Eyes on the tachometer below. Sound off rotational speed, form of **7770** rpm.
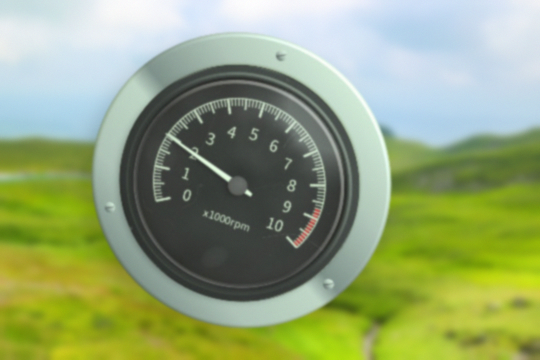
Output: **2000** rpm
